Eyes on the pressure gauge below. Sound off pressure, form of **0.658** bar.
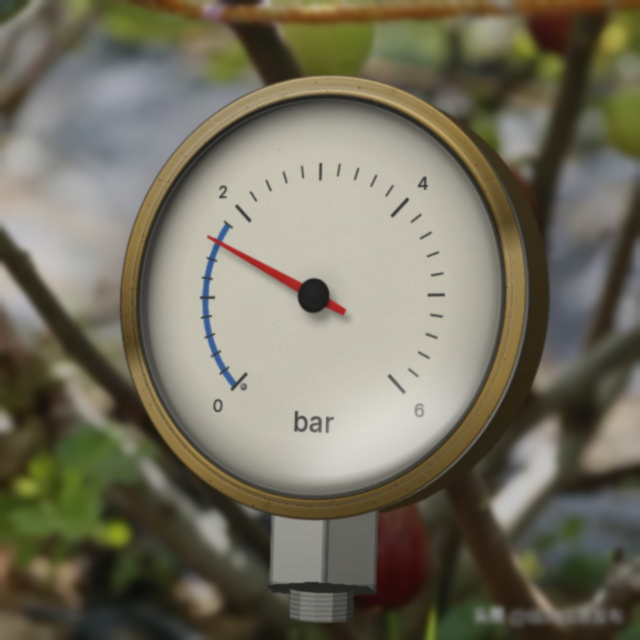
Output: **1.6** bar
